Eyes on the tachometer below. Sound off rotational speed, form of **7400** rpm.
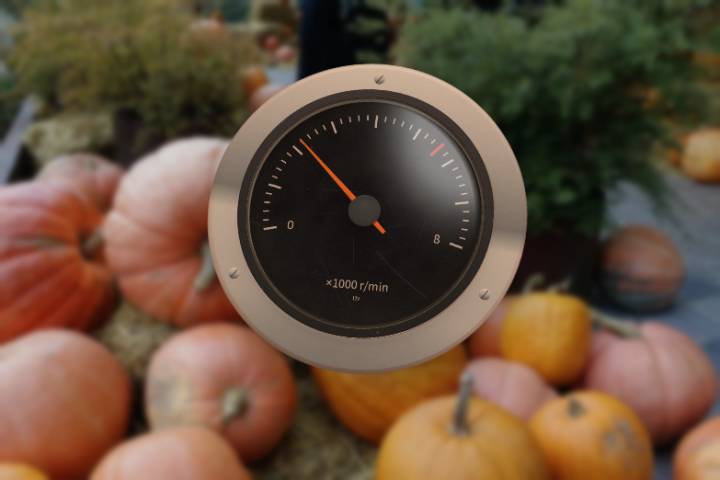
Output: **2200** rpm
